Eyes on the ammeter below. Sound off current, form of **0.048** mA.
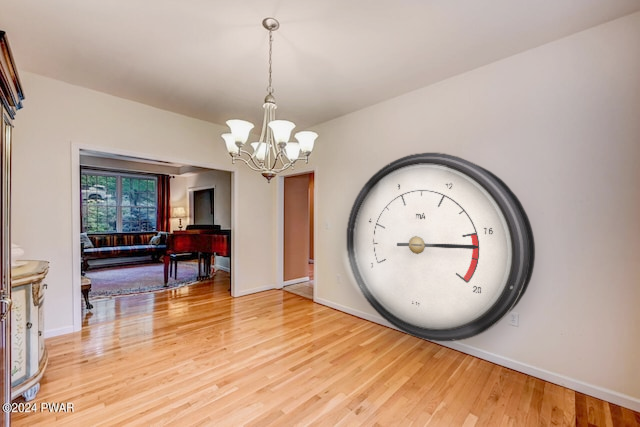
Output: **17** mA
